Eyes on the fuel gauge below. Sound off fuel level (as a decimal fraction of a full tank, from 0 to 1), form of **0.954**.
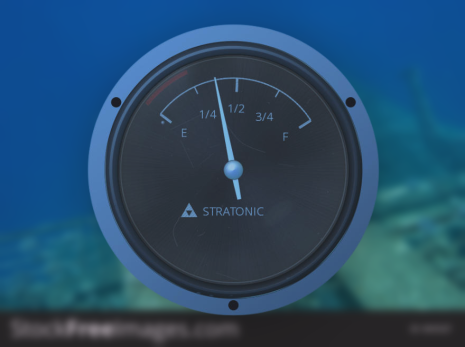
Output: **0.375**
